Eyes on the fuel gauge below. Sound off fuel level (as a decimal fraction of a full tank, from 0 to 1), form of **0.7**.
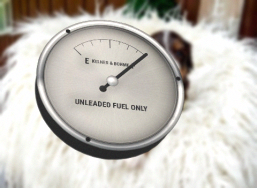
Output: **1**
